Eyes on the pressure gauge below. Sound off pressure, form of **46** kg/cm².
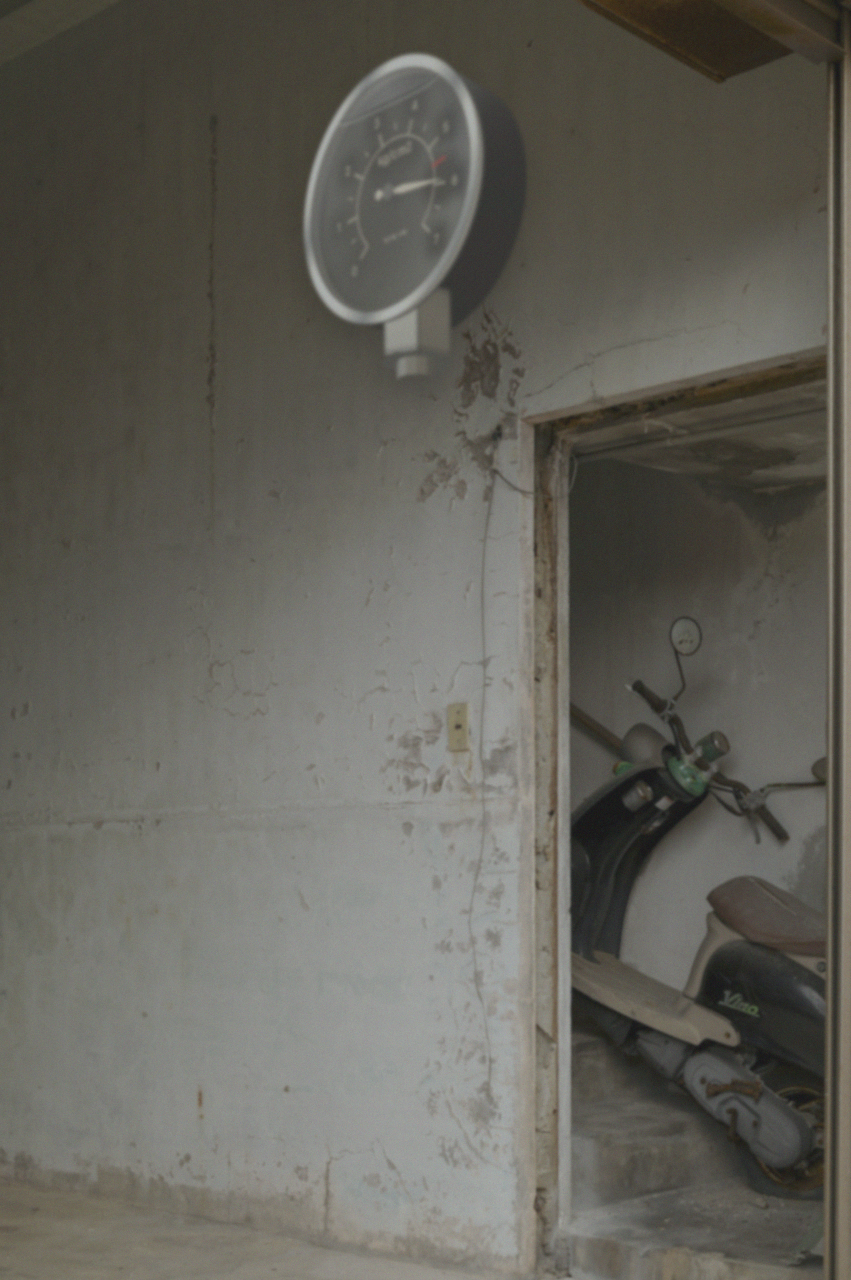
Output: **6** kg/cm²
